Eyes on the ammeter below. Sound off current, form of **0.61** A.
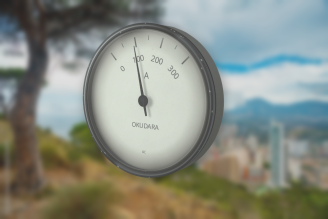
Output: **100** A
